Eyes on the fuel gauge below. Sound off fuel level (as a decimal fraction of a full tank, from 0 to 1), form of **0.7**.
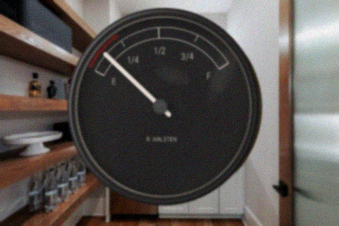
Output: **0.125**
